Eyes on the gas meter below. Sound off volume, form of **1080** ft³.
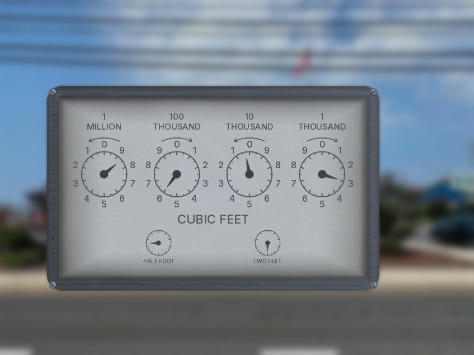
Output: **860300** ft³
